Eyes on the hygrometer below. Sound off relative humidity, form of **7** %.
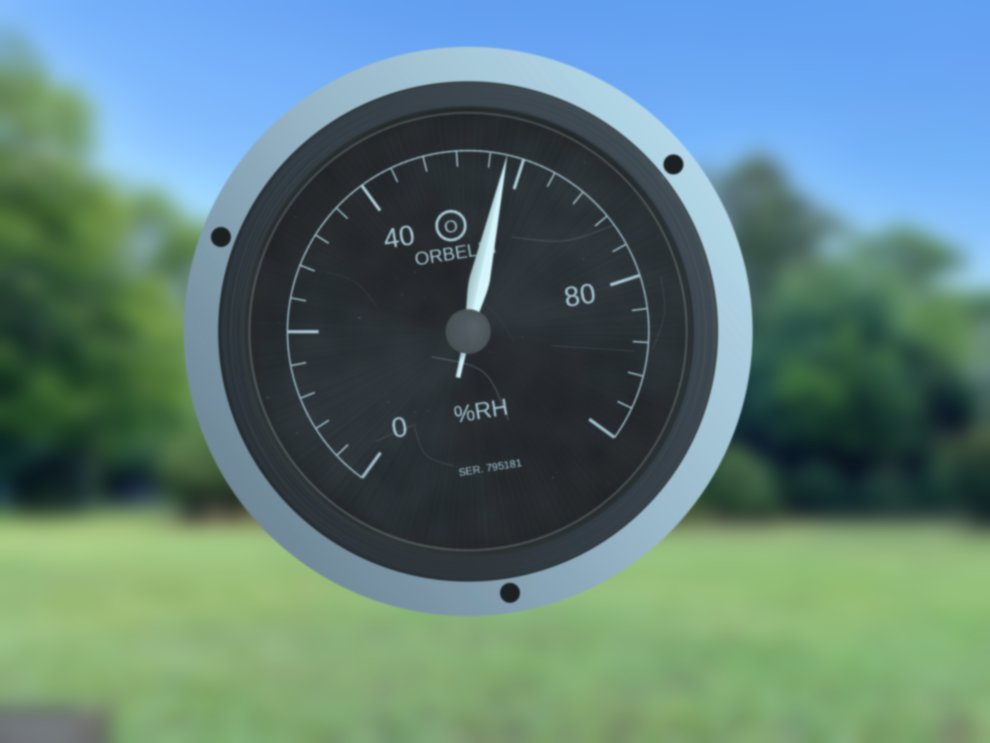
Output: **58** %
